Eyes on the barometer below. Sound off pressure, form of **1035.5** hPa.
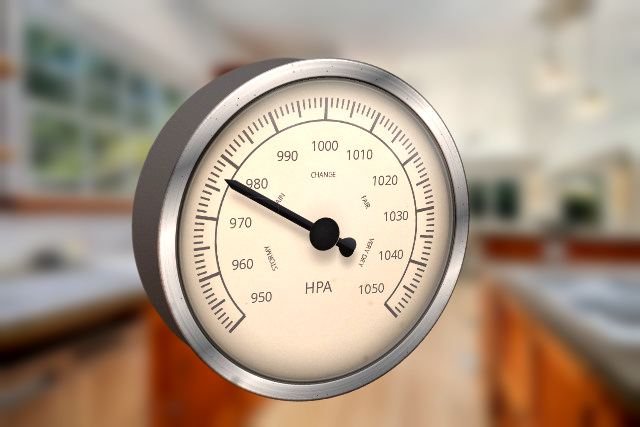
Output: **977** hPa
